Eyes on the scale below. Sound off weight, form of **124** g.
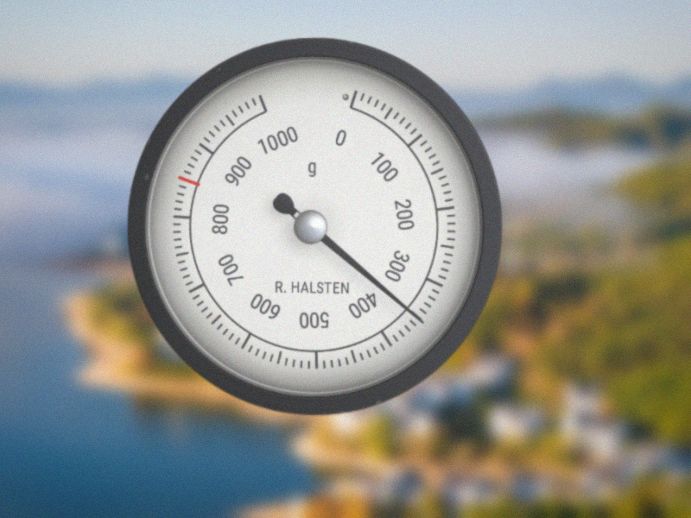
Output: **350** g
